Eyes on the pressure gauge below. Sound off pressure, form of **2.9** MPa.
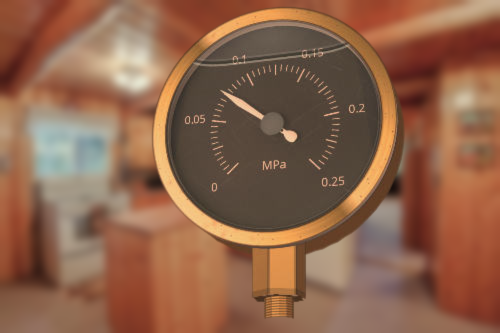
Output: **0.075** MPa
